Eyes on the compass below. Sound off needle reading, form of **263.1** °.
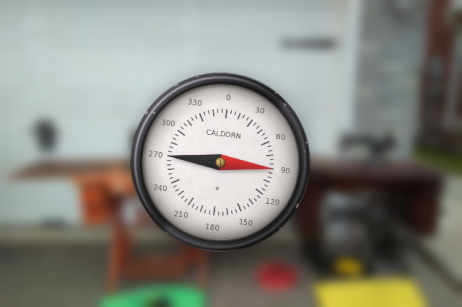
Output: **90** °
